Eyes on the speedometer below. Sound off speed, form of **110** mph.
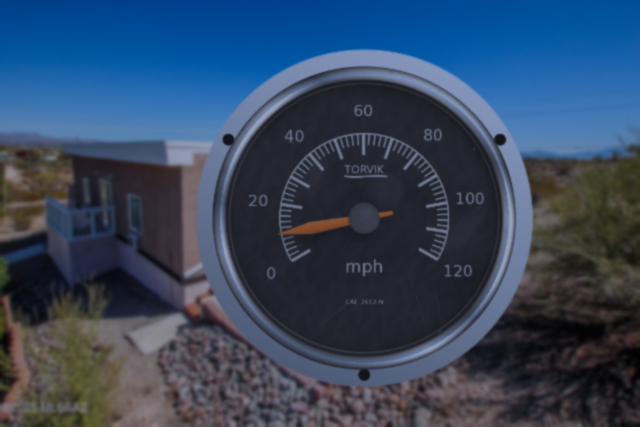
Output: **10** mph
